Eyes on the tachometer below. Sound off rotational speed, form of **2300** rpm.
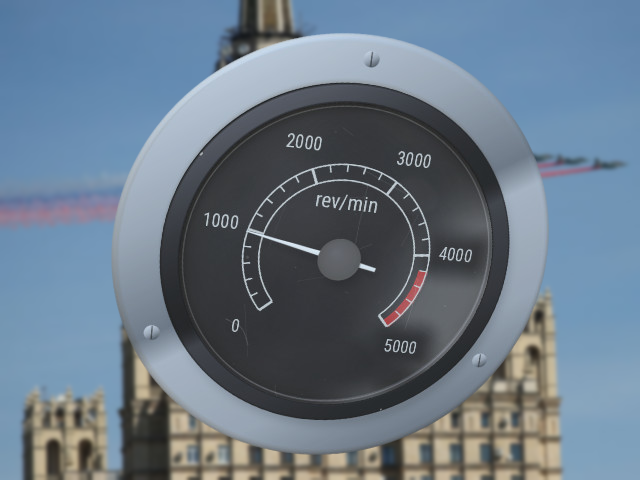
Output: **1000** rpm
